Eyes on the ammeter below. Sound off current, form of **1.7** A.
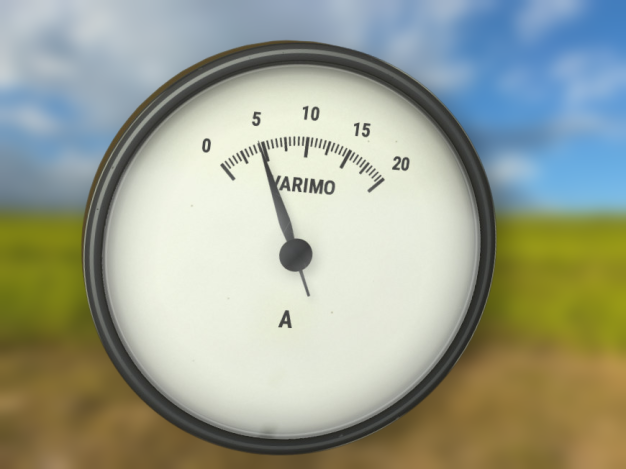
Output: **4.5** A
